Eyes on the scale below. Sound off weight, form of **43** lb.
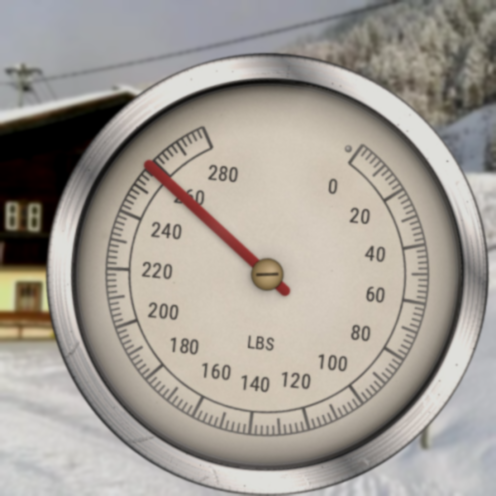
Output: **258** lb
